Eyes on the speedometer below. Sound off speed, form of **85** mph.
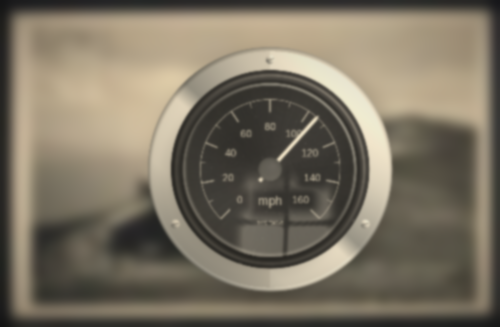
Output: **105** mph
